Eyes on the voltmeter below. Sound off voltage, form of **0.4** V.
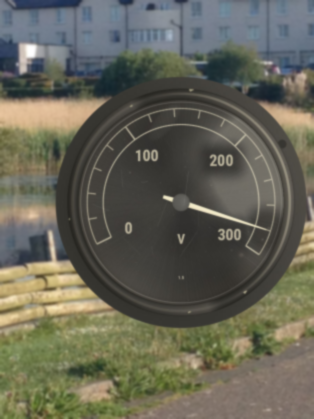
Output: **280** V
